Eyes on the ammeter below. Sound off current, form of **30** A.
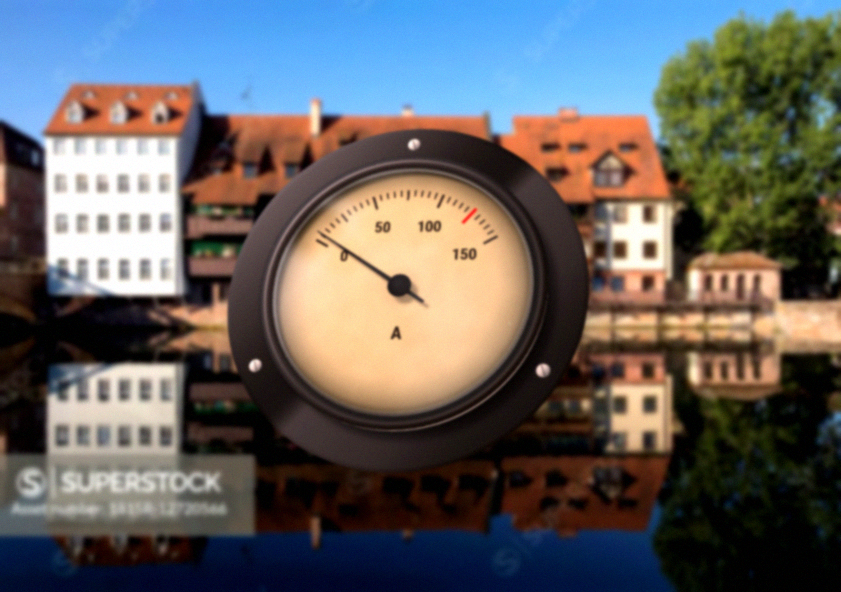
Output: **5** A
